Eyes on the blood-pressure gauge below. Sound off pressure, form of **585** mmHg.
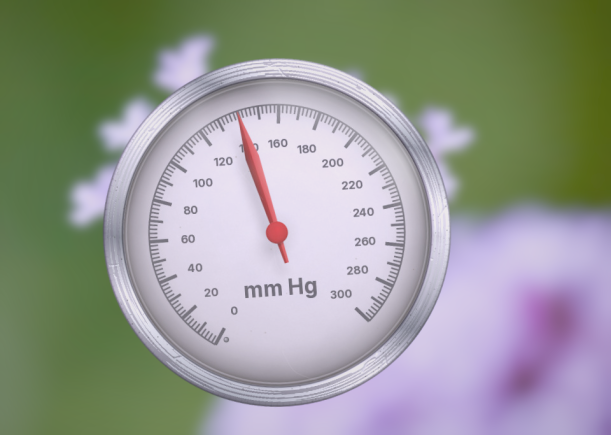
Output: **140** mmHg
